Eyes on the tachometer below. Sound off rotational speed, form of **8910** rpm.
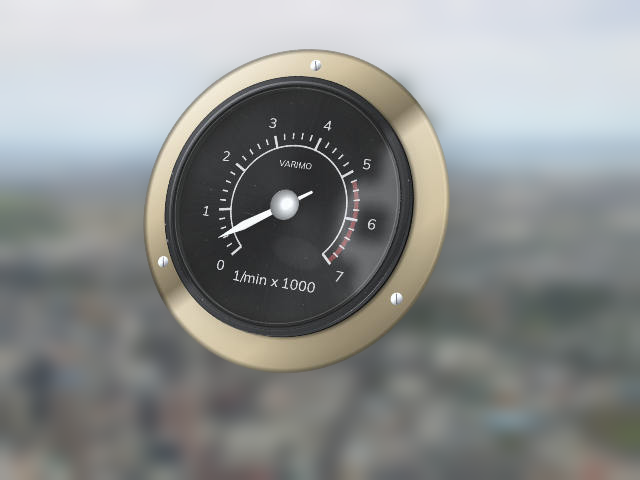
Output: **400** rpm
